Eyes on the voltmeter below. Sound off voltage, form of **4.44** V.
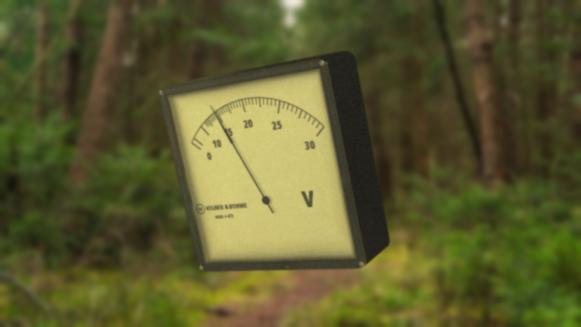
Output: **15** V
